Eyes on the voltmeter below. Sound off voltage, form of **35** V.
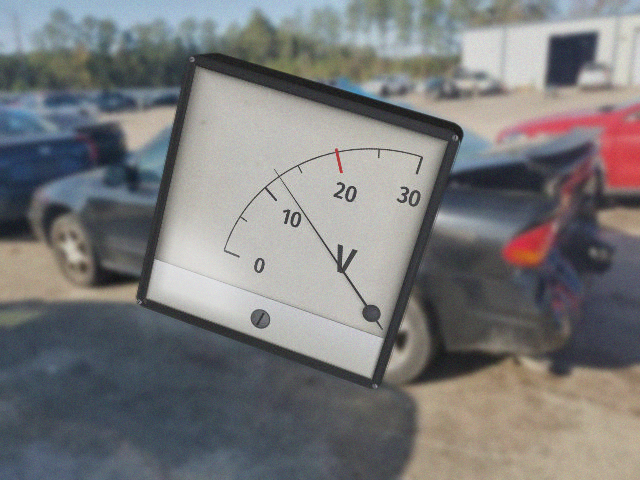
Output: **12.5** V
